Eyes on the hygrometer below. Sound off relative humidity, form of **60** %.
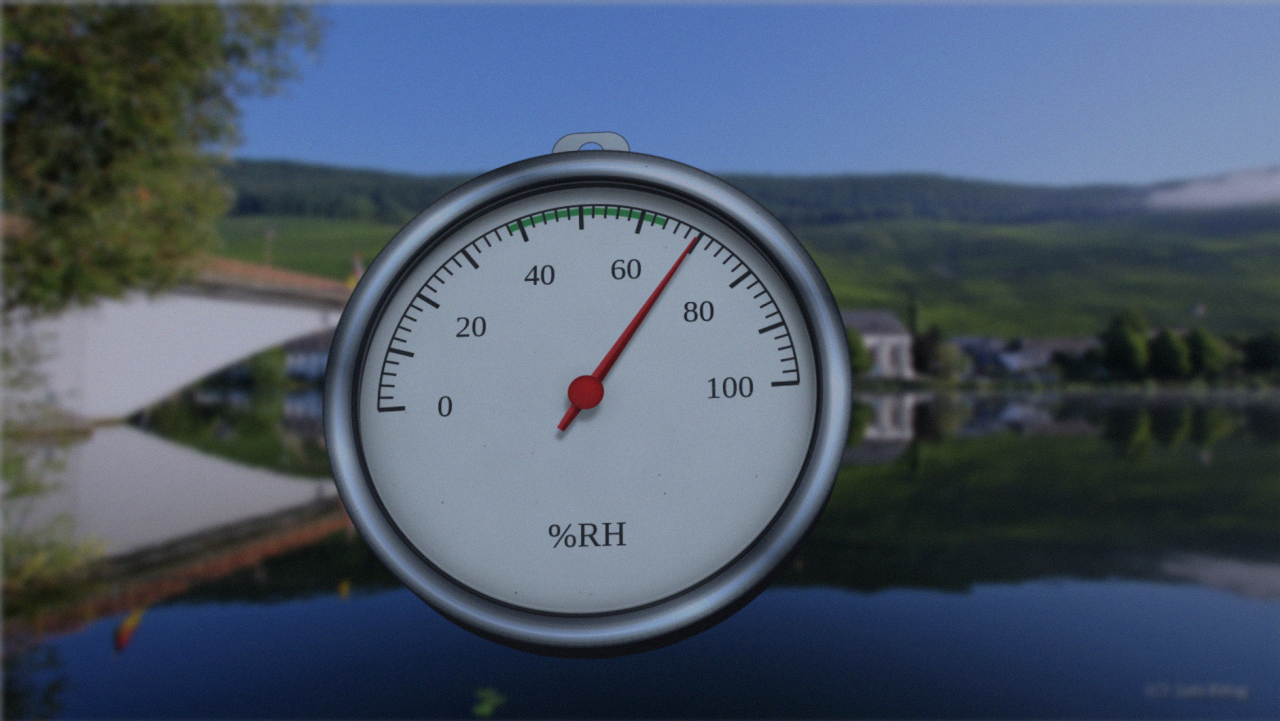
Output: **70** %
